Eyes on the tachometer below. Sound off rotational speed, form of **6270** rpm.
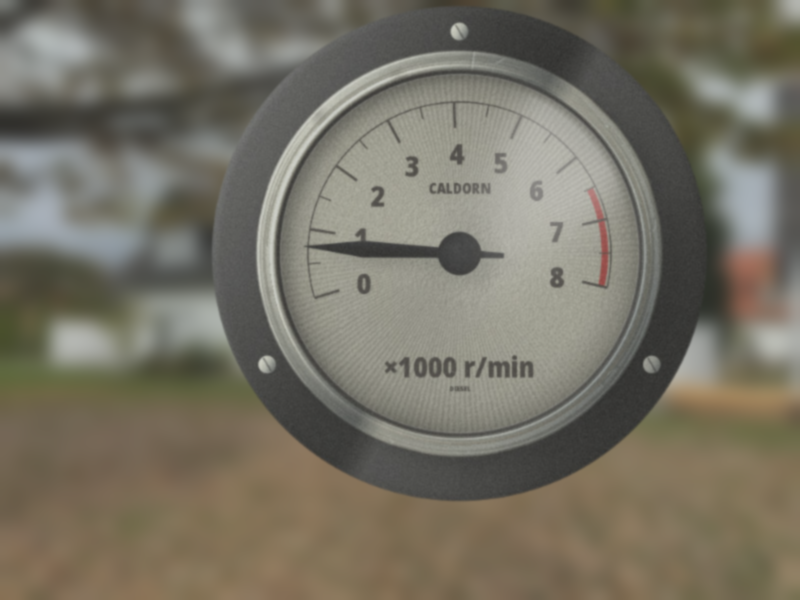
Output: **750** rpm
